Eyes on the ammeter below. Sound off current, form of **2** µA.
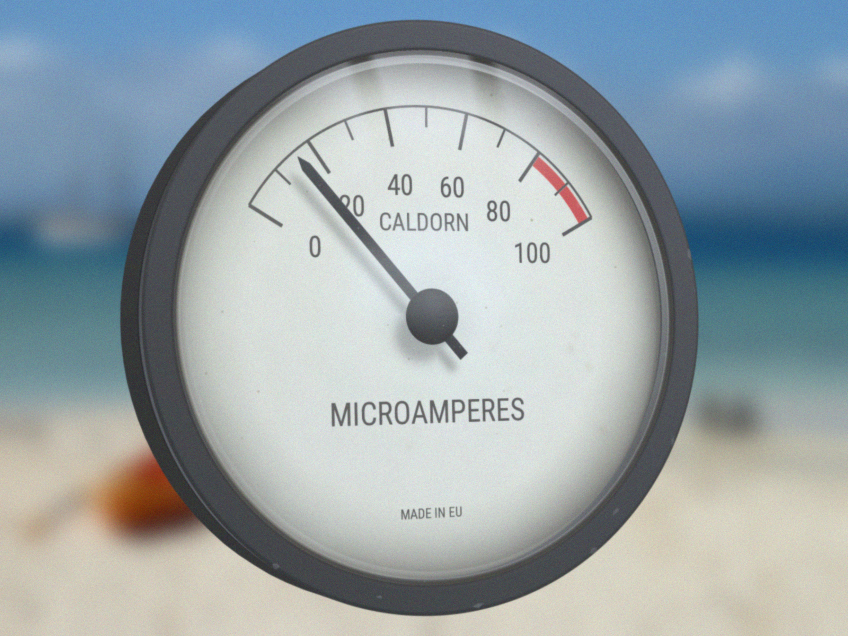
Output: **15** µA
